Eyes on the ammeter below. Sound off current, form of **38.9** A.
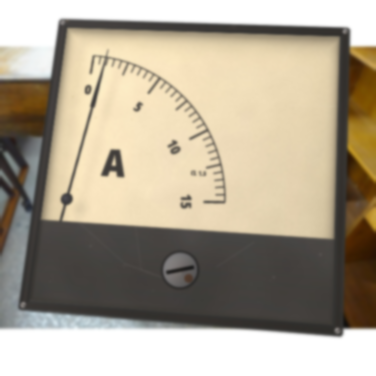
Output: **1** A
